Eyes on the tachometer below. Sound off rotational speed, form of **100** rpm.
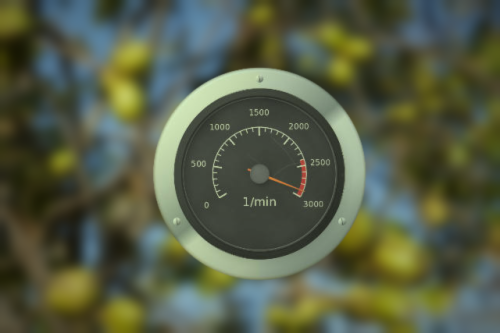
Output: **2900** rpm
